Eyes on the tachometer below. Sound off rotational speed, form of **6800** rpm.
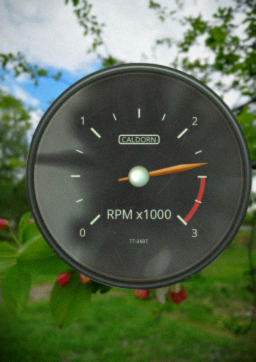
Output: **2375** rpm
